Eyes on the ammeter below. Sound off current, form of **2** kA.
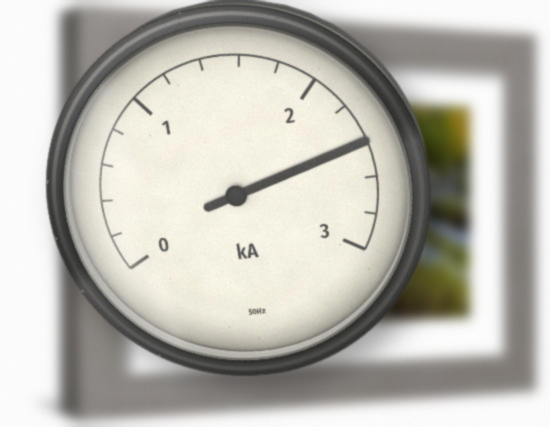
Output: **2.4** kA
